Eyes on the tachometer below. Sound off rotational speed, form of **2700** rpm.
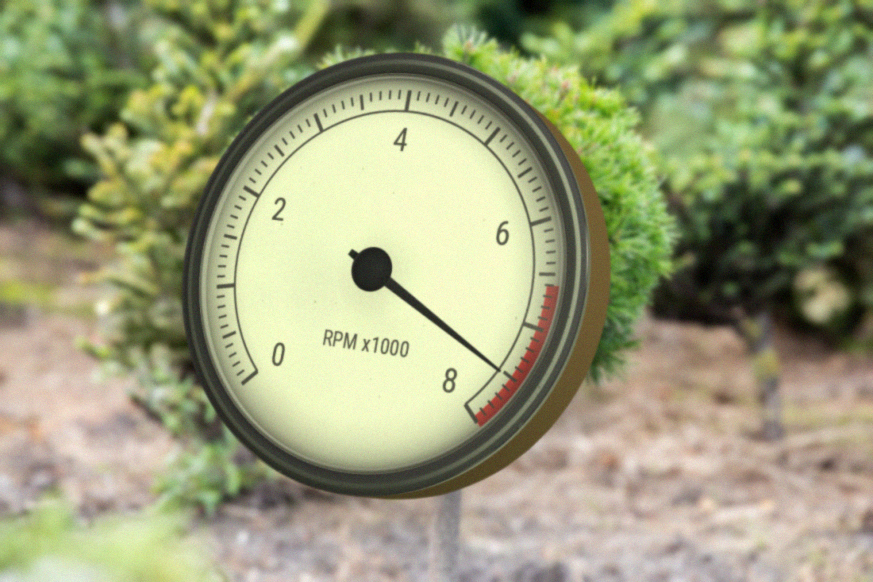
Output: **7500** rpm
